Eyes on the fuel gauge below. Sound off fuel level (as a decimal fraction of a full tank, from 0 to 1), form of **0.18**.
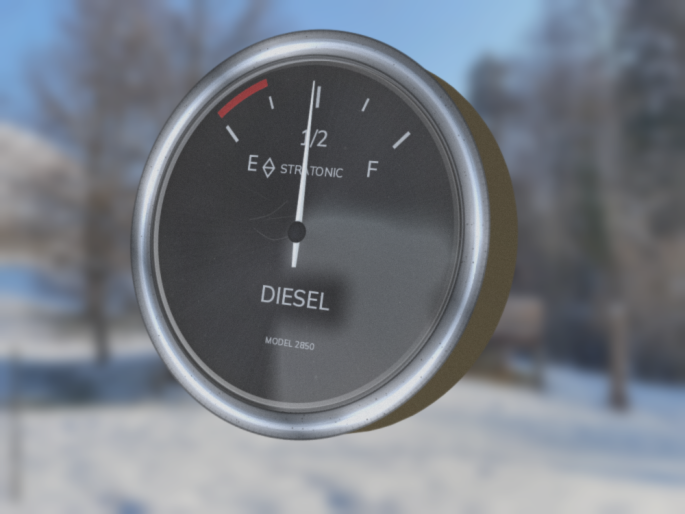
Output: **0.5**
